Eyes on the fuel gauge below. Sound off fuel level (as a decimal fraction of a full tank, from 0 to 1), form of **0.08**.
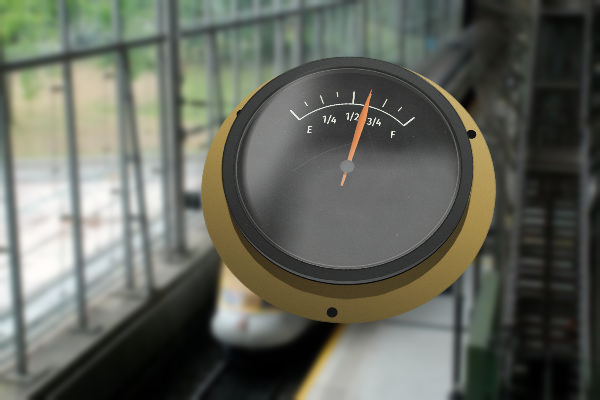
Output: **0.625**
